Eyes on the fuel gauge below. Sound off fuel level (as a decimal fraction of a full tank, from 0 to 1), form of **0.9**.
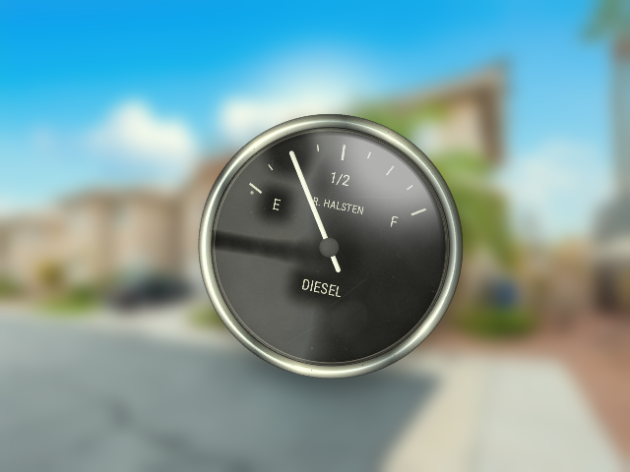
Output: **0.25**
